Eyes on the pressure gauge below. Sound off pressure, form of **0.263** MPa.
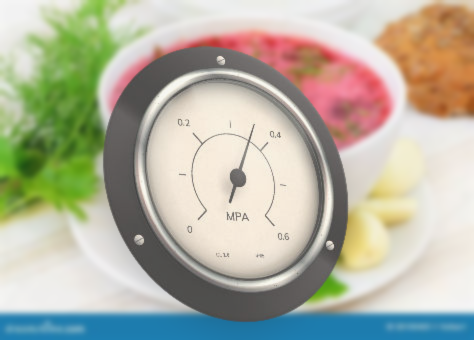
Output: **0.35** MPa
